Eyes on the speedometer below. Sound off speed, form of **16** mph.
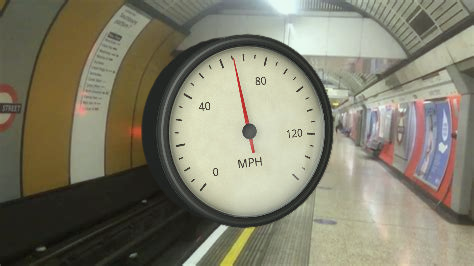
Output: **65** mph
